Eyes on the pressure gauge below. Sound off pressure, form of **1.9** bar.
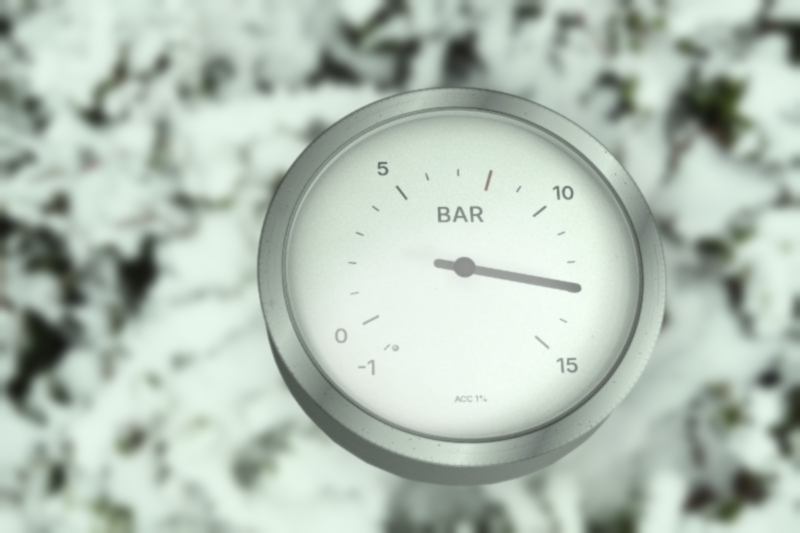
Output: **13** bar
